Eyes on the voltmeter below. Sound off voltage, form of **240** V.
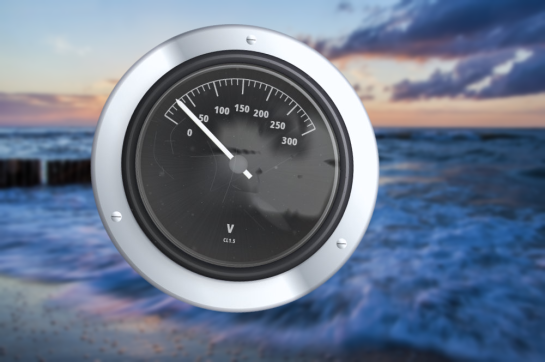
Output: **30** V
